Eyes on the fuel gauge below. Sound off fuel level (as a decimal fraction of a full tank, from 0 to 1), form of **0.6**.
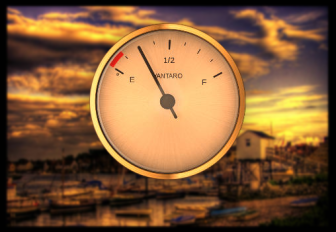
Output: **0.25**
